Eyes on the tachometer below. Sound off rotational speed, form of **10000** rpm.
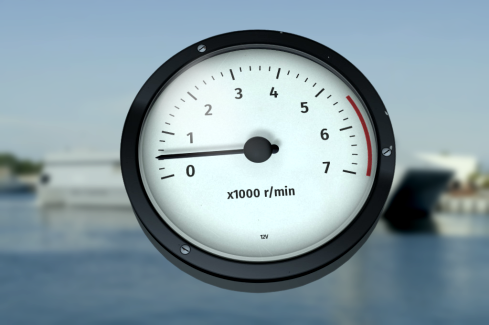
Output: **400** rpm
